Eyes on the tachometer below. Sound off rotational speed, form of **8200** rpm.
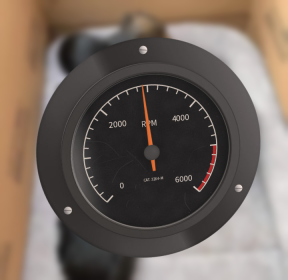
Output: **2900** rpm
